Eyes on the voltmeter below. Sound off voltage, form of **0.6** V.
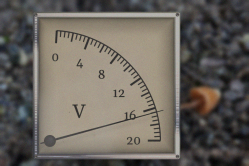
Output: **16.5** V
